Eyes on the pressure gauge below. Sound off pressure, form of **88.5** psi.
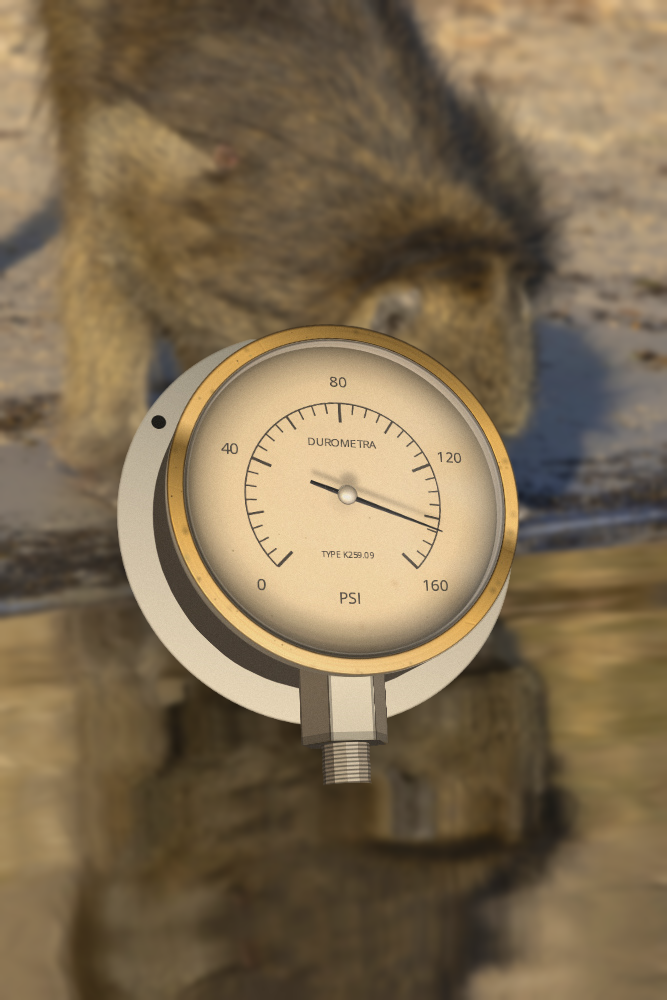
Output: **145** psi
